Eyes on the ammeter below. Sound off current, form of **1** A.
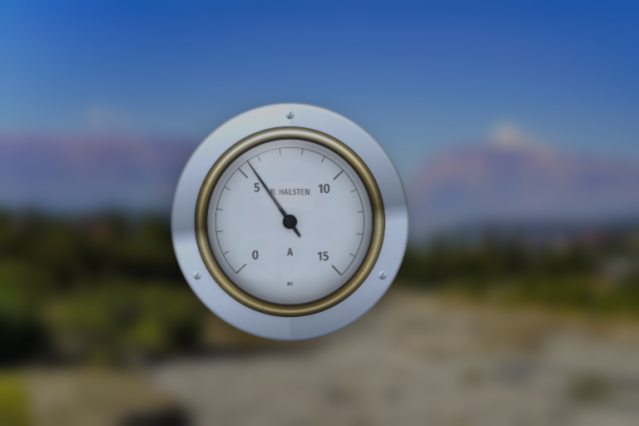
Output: **5.5** A
